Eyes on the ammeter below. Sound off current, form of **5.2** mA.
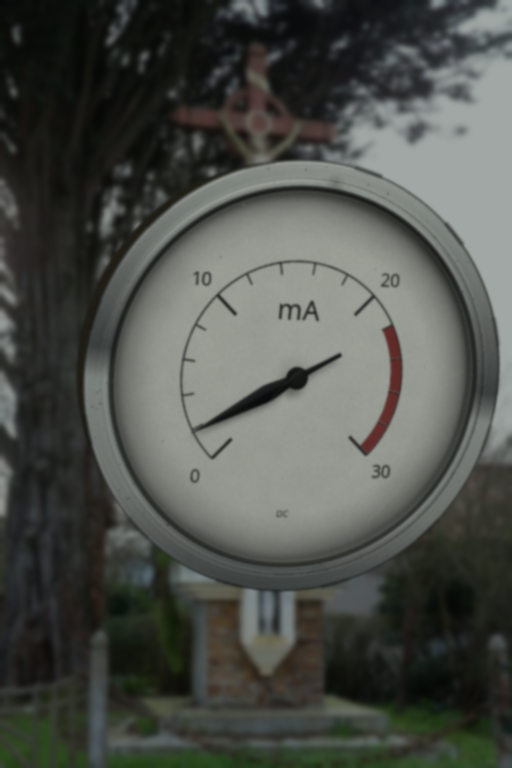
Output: **2** mA
